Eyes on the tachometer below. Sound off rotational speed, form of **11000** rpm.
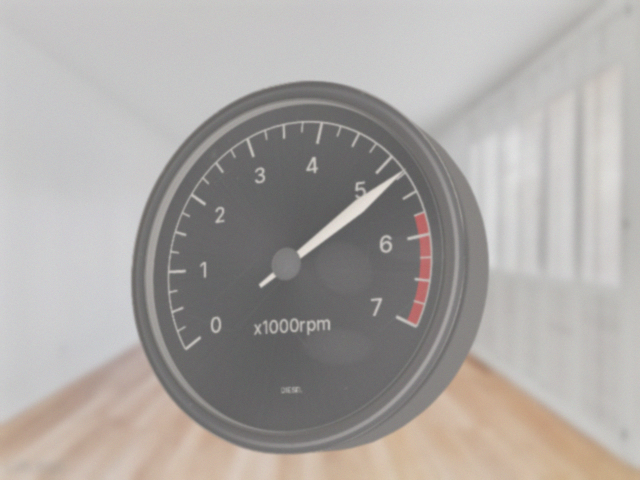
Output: **5250** rpm
